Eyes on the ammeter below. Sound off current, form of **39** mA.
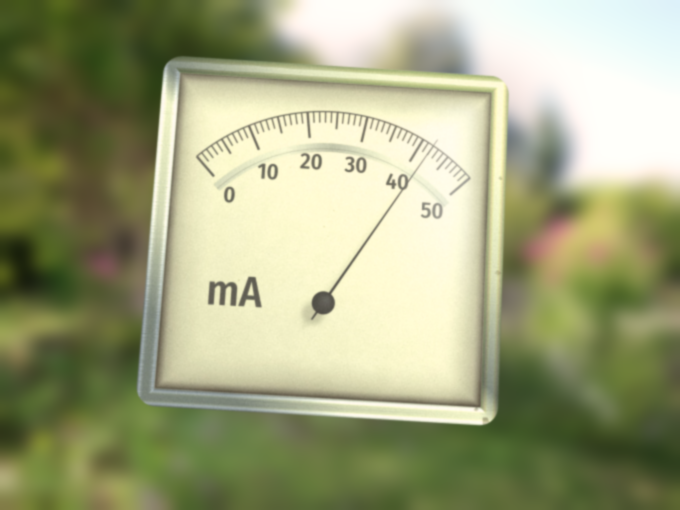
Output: **42** mA
